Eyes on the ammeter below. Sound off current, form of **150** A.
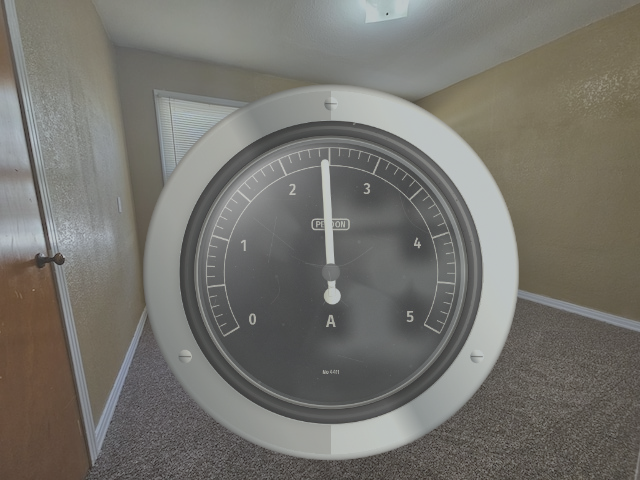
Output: **2.45** A
